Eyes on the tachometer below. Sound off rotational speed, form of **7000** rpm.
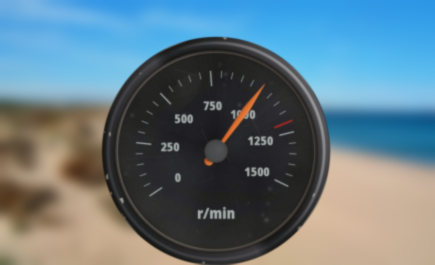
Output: **1000** rpm
